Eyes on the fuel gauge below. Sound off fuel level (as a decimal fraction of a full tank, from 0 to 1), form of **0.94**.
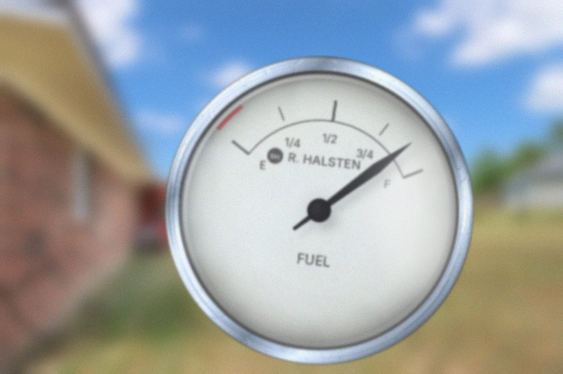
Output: **0.875**
